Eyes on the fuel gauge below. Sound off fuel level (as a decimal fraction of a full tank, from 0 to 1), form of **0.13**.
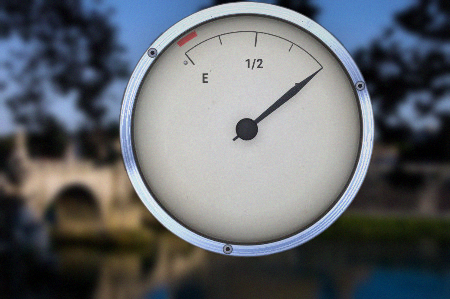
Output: **1**
